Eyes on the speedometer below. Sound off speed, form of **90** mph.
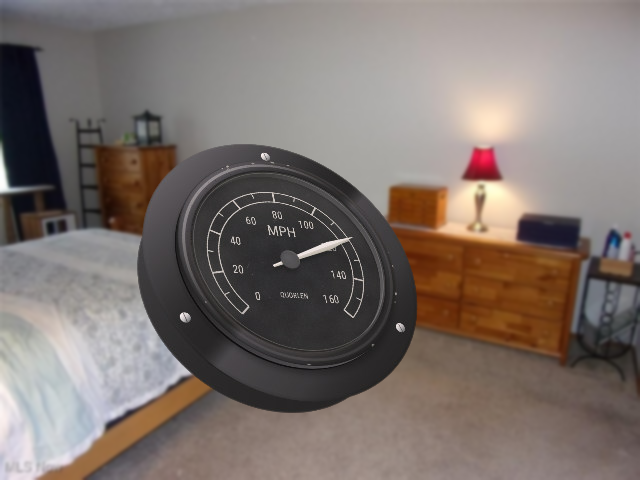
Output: **120** mph
